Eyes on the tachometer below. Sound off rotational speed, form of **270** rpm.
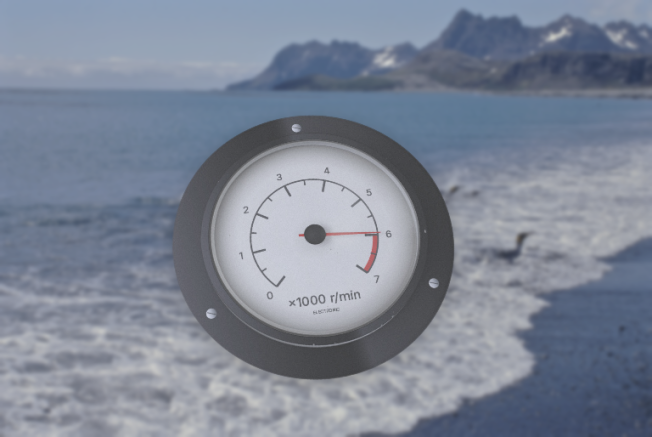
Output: **6000** rpm
